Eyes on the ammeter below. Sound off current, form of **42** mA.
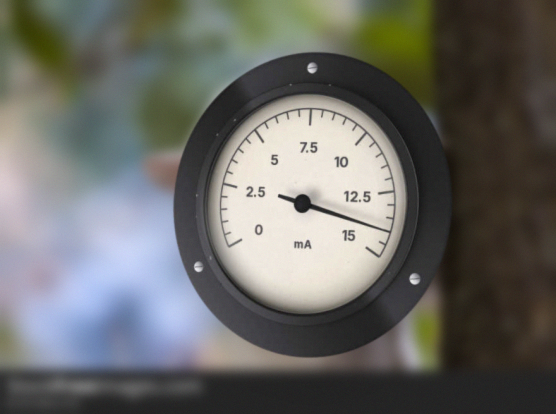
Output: **14** mA
